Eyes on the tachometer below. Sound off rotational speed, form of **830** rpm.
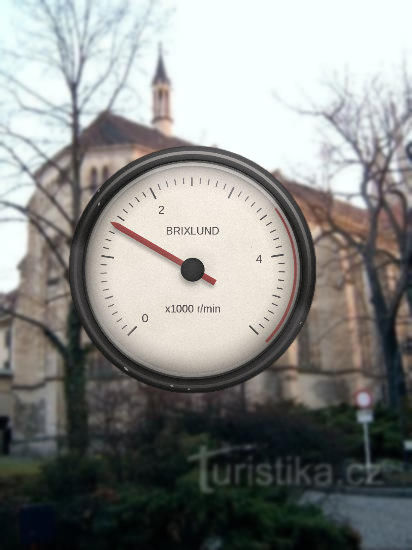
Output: **1400** rpm
